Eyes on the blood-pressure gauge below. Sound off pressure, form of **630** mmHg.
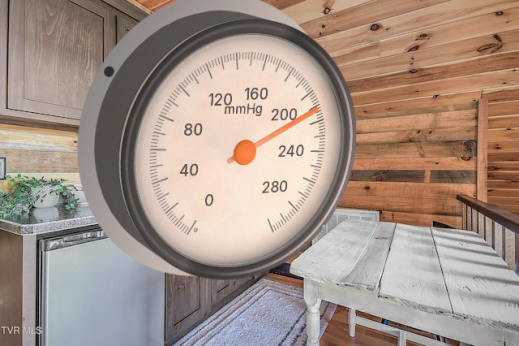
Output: **210** mmHg
